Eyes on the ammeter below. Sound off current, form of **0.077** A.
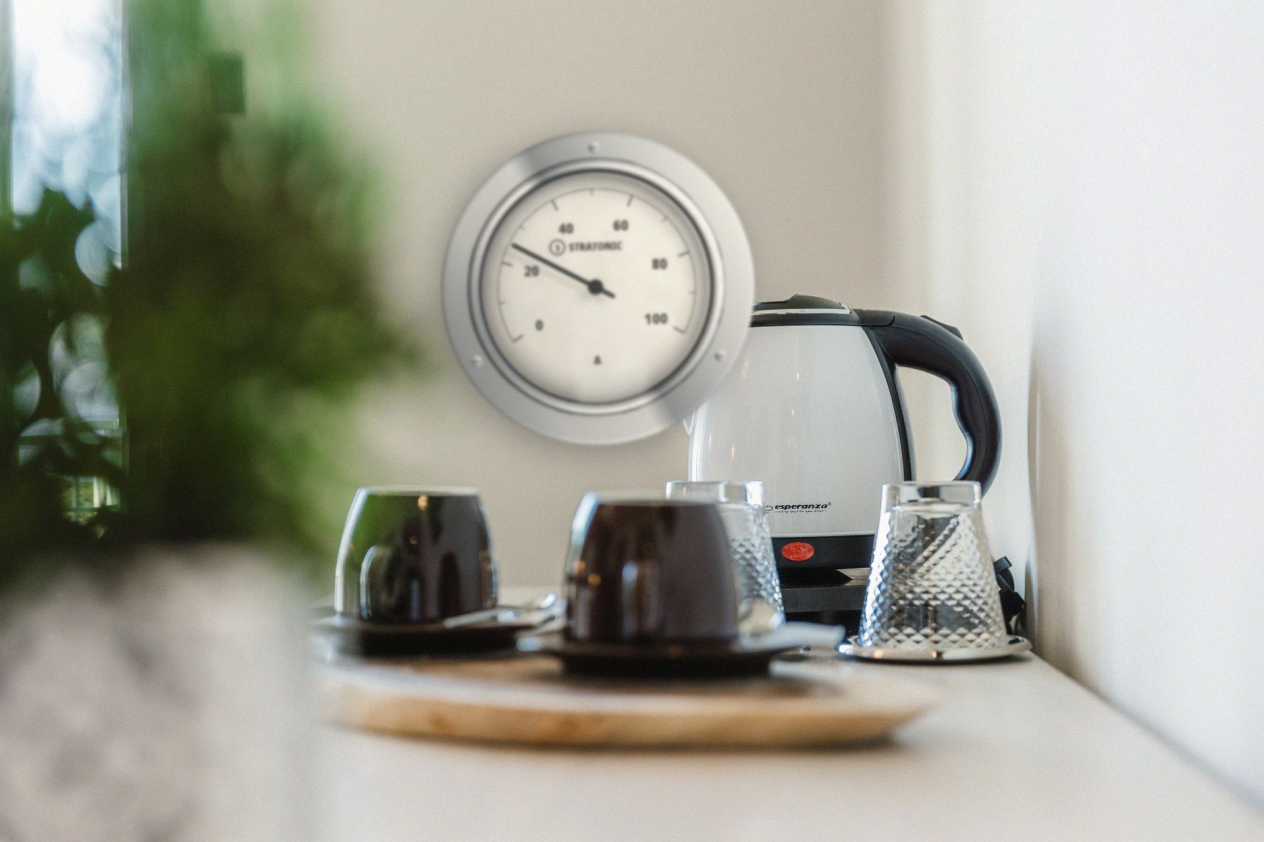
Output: **25** A
